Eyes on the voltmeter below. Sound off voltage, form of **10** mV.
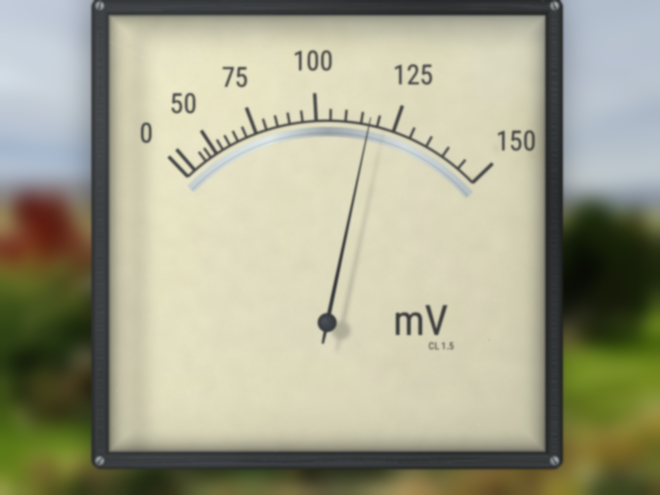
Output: **117.5** mV
